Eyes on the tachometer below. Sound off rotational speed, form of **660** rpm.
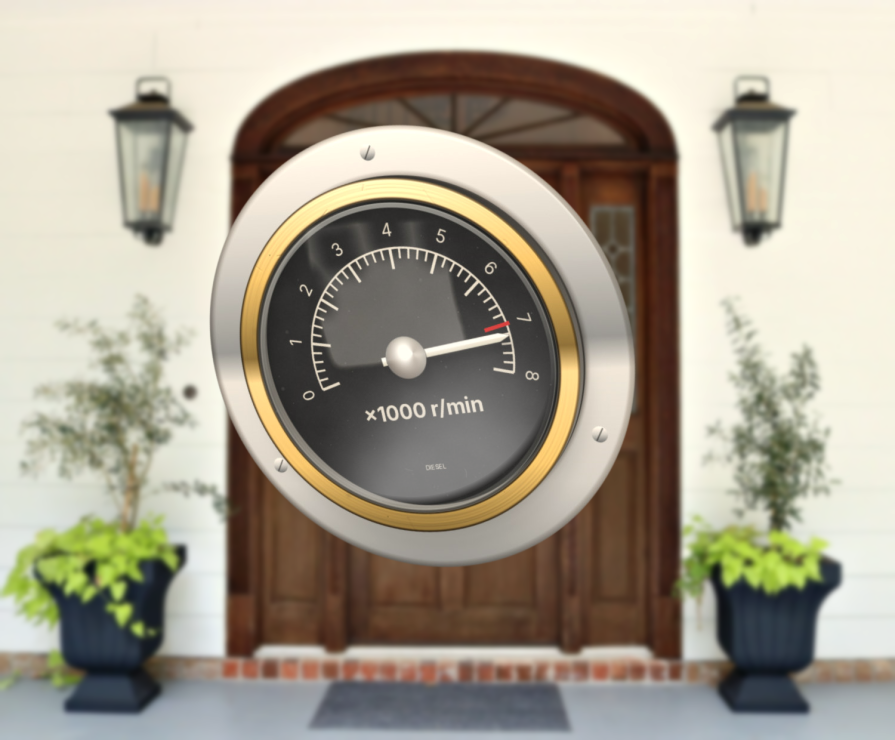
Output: **7200** rpm
